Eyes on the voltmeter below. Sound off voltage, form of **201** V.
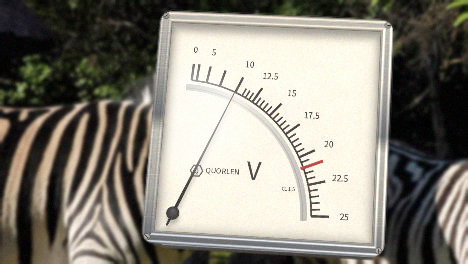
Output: **10** V
